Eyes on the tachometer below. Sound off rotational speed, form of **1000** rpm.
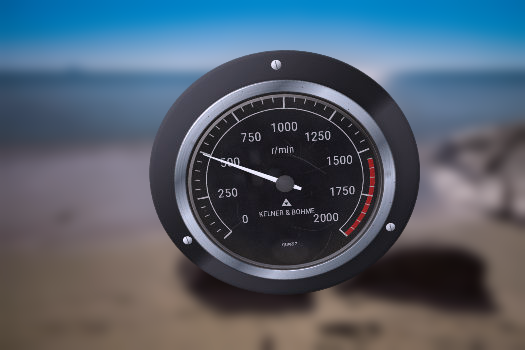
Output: **500** rpm
